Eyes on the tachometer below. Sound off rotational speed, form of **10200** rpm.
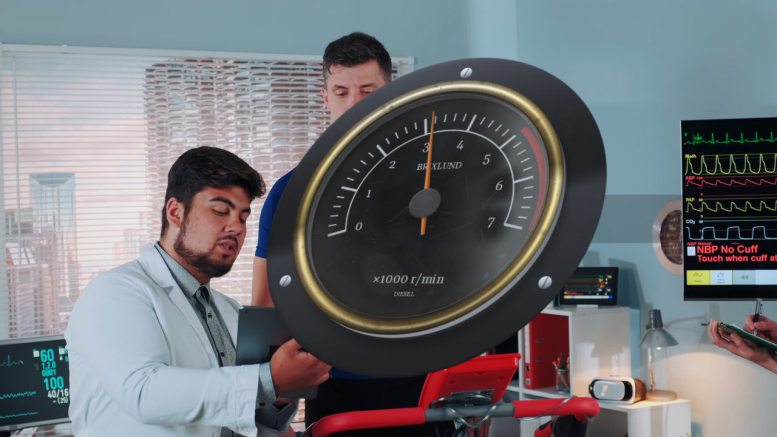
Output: **3200** rpm
